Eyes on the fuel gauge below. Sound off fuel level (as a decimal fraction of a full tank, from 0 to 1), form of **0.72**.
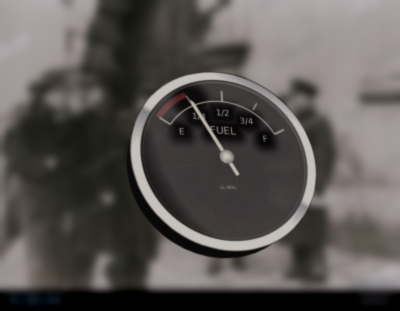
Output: **0.25**
